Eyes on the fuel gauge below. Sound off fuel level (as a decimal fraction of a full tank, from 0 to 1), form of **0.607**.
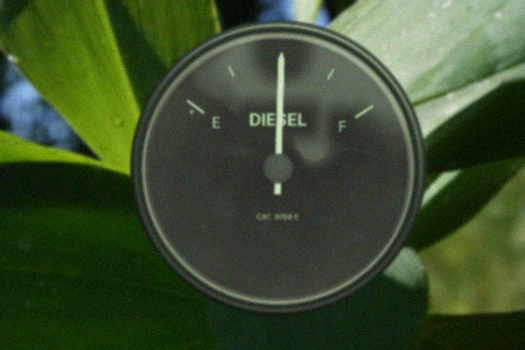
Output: **0.5**
